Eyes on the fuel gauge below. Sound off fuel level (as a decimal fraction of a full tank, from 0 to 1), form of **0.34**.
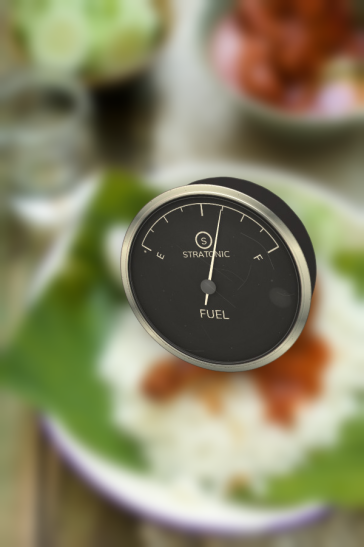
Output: **0.625**
